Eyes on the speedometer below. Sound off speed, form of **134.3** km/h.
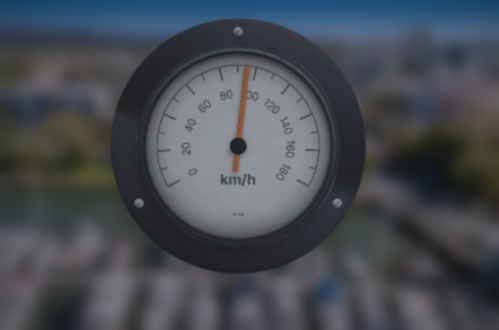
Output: **95** km/h
